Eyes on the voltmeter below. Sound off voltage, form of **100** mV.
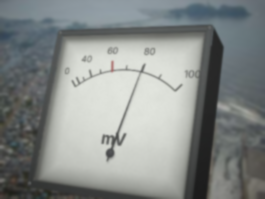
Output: **80** mV
